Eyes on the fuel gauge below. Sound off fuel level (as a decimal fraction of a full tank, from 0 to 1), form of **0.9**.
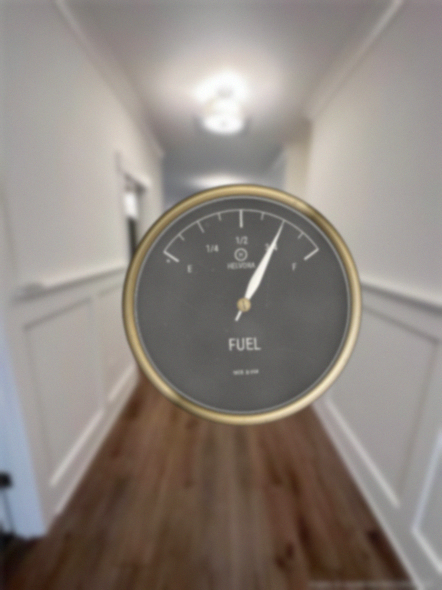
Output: **0.75**
